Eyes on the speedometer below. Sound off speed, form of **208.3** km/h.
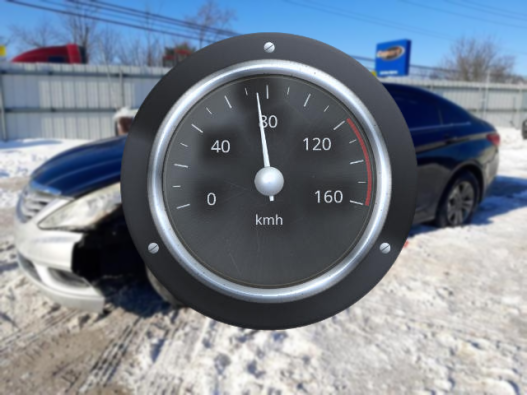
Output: **75** km/h
